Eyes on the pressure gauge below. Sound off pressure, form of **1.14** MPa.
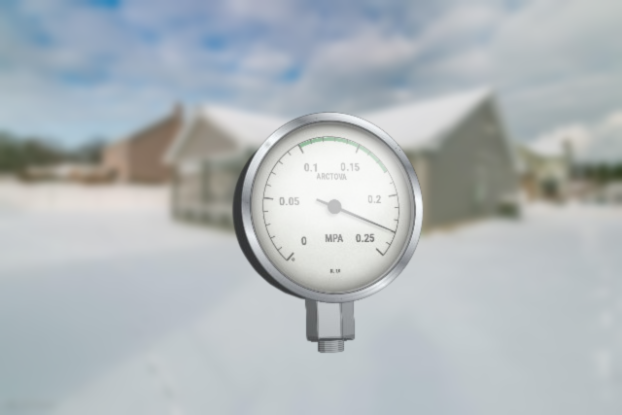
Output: **0.23** MPa
